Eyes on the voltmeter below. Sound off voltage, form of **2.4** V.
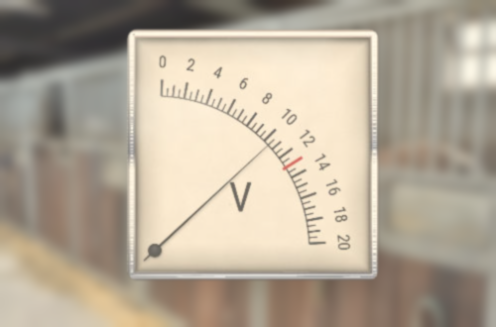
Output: **10.5** V
